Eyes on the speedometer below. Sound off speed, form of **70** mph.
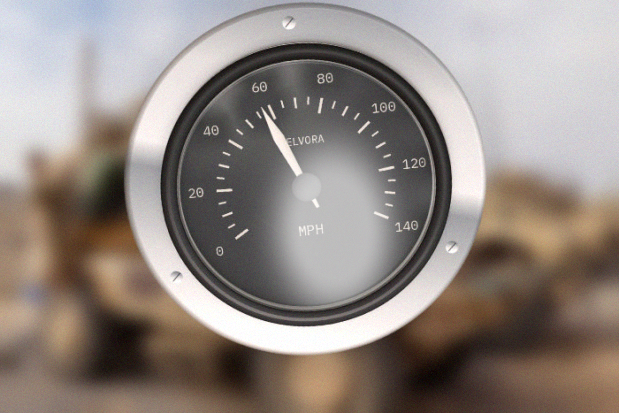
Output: **57.5** mph
